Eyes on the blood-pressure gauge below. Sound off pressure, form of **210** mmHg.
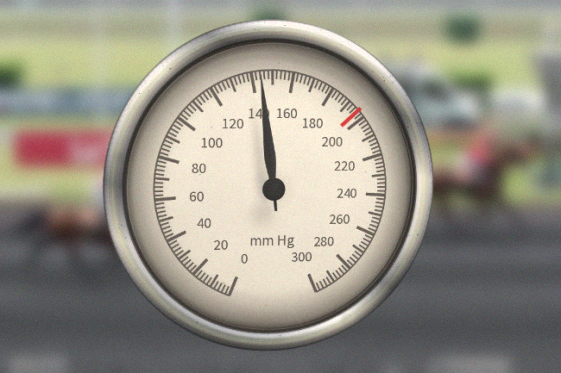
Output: **144** mmHg
